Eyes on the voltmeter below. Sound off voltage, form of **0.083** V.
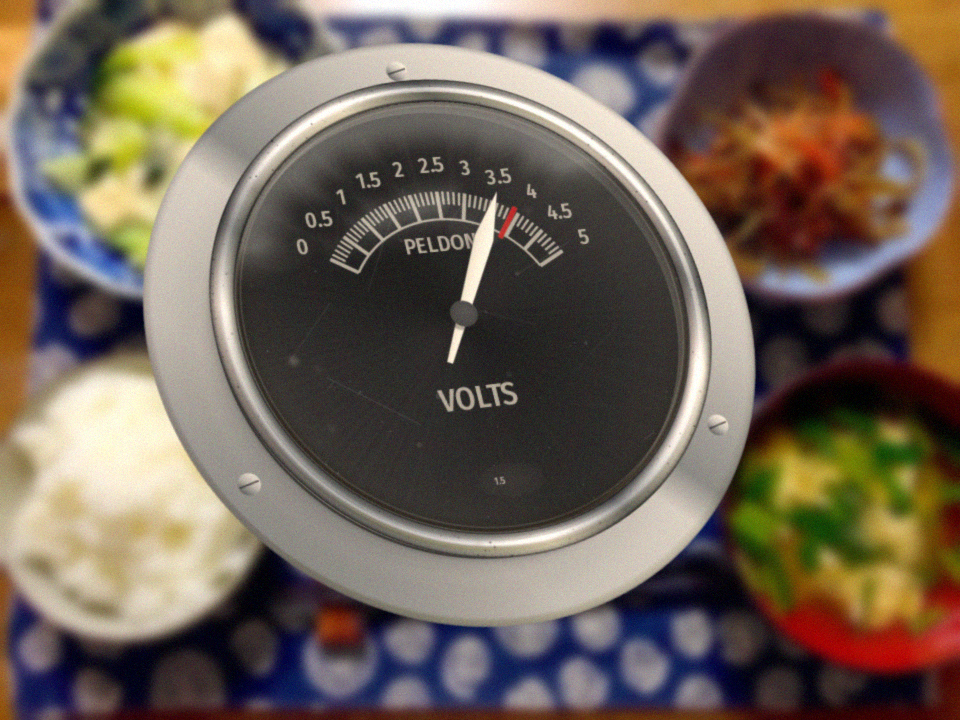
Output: **3.5** V
